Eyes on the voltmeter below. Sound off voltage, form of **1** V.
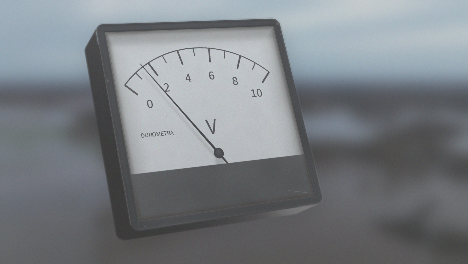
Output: **1.5** V
